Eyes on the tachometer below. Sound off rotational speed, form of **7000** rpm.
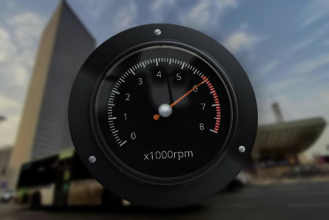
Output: **6000** rpm
